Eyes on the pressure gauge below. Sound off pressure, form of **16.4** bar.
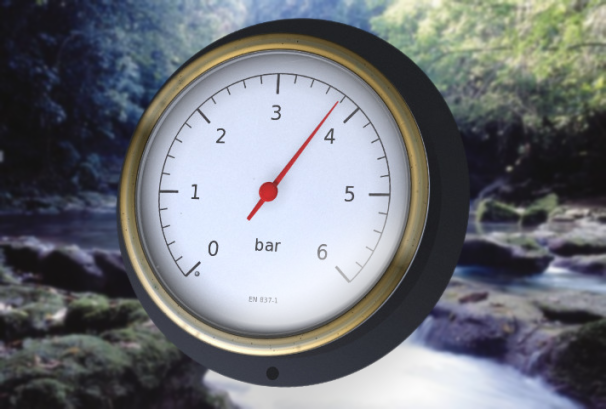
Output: **3.8** bar
